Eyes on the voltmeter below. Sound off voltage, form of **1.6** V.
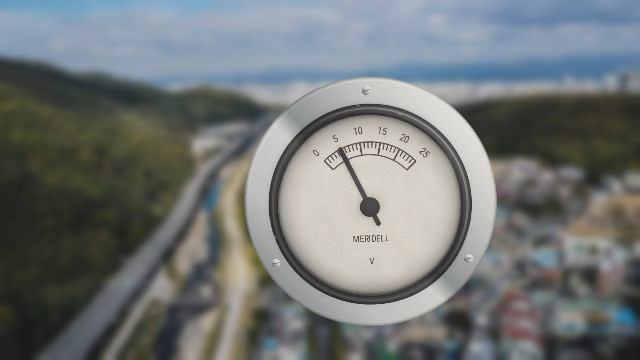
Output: **5** V
